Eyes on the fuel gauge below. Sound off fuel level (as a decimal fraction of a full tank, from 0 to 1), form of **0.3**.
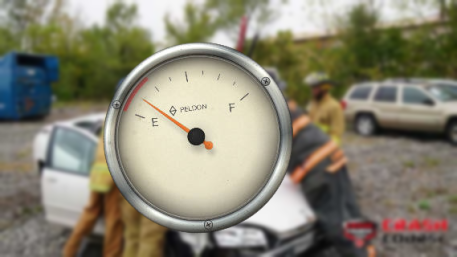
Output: **0.125**
